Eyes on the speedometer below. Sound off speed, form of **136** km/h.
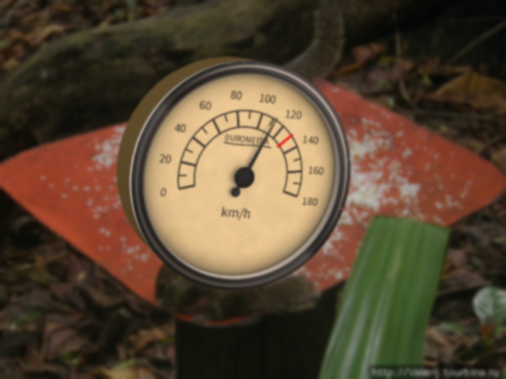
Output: **110** km/h
